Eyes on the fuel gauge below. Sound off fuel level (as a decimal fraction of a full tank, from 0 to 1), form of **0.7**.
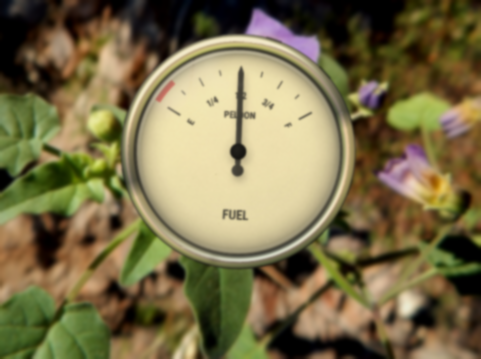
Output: **0.5**
